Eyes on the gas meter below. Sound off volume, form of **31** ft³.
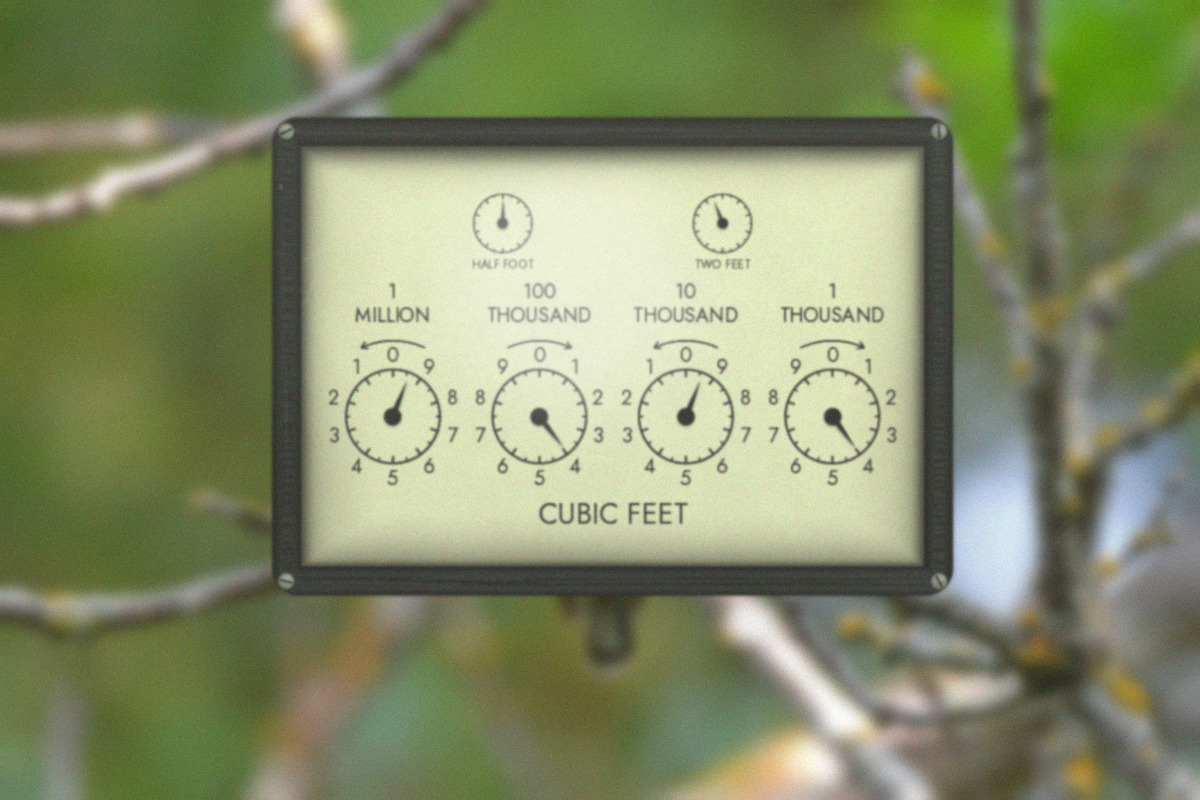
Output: **939400** ft³
